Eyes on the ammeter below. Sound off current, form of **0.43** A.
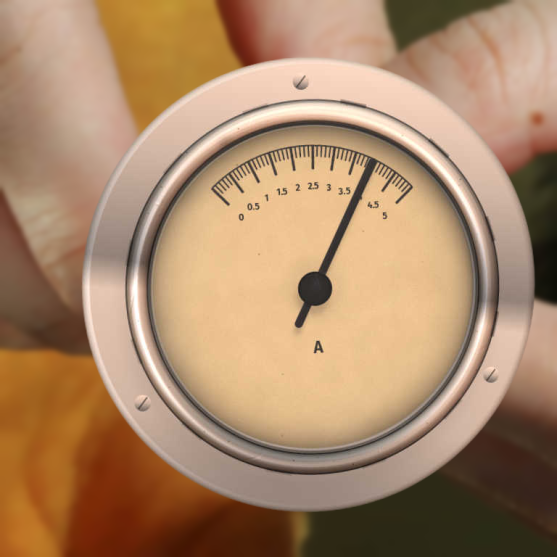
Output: **3.9** A
